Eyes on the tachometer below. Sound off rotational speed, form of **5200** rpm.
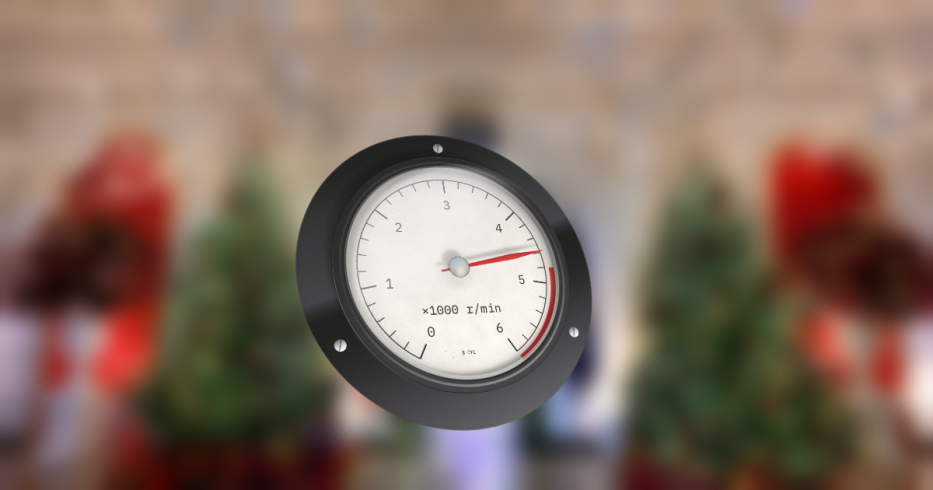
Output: **4600** rpm
